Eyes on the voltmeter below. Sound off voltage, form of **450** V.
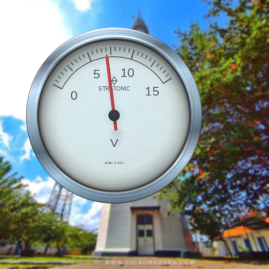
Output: **7** V
